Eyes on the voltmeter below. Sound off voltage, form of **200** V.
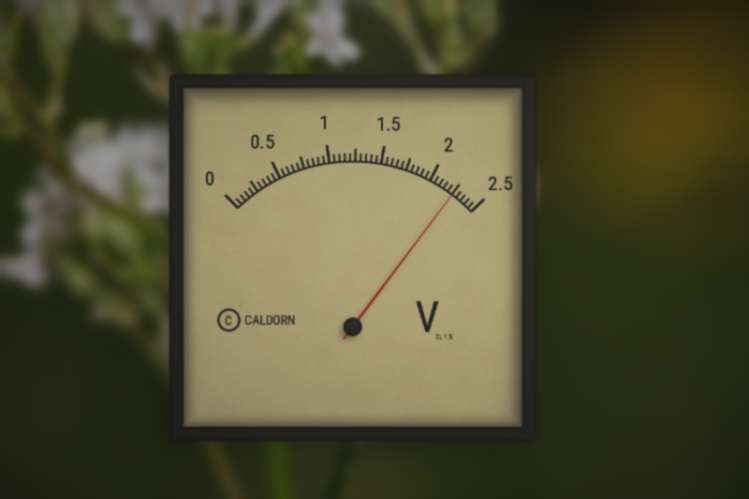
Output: **2.25** V
